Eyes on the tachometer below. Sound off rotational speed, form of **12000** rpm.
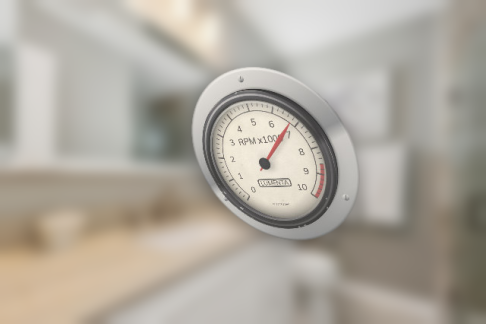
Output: **6800** rpm
